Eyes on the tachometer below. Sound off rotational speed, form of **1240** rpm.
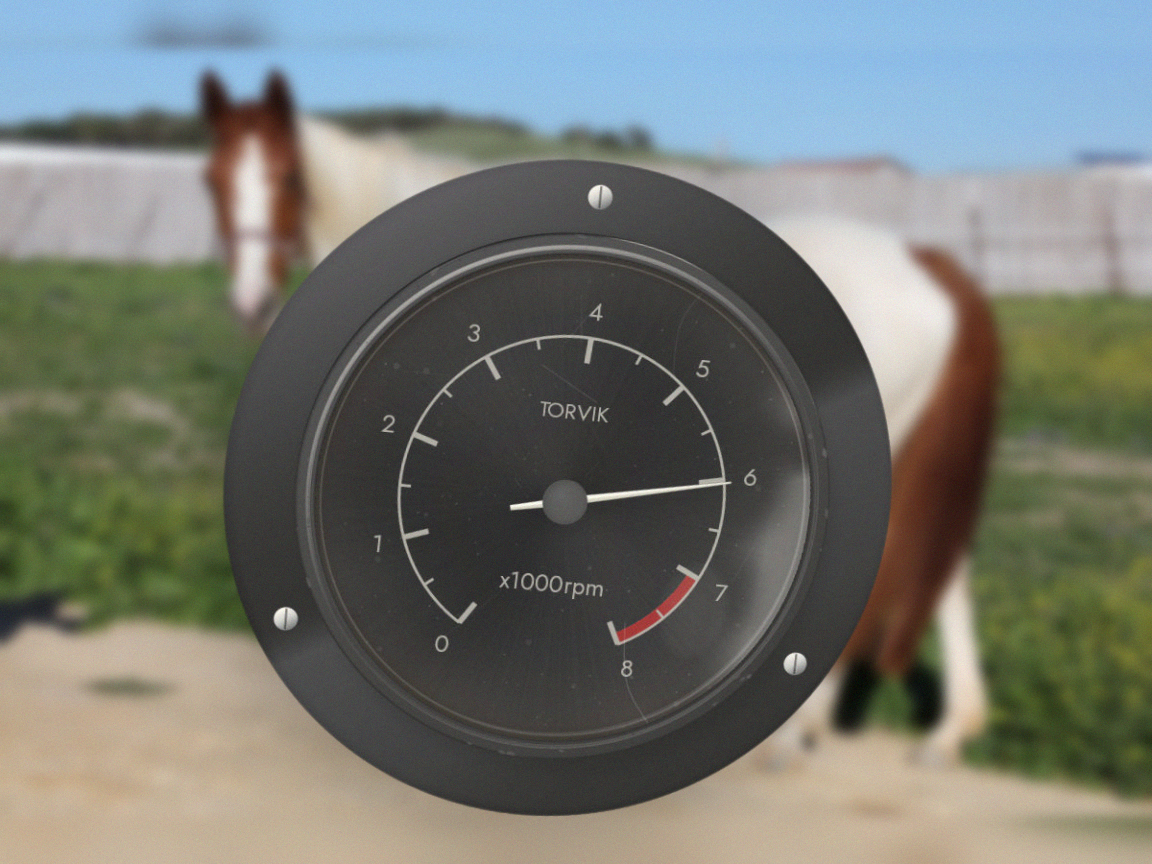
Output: **6000** rpm
